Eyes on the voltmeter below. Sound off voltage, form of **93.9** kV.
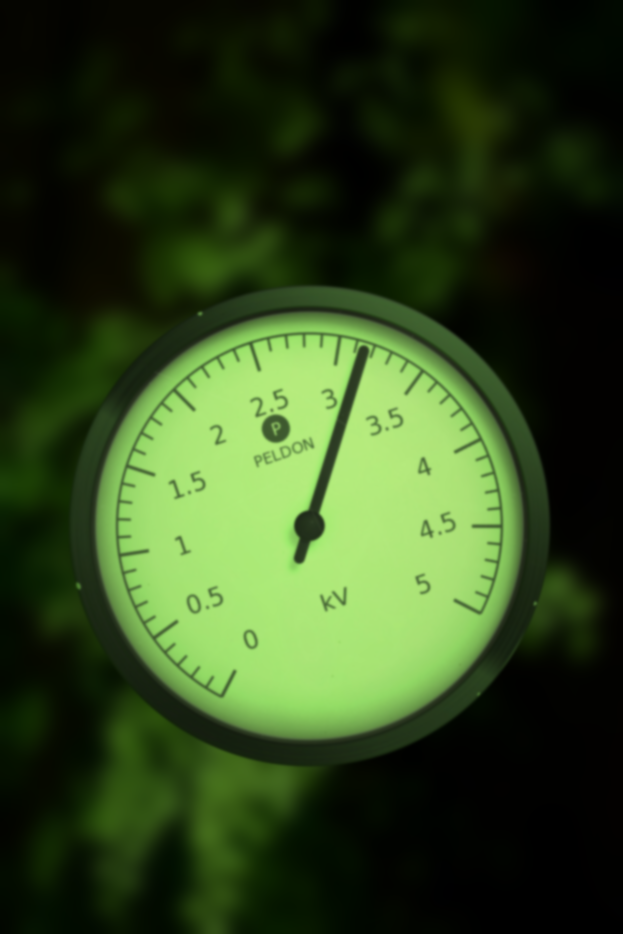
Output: **3.15** kV
